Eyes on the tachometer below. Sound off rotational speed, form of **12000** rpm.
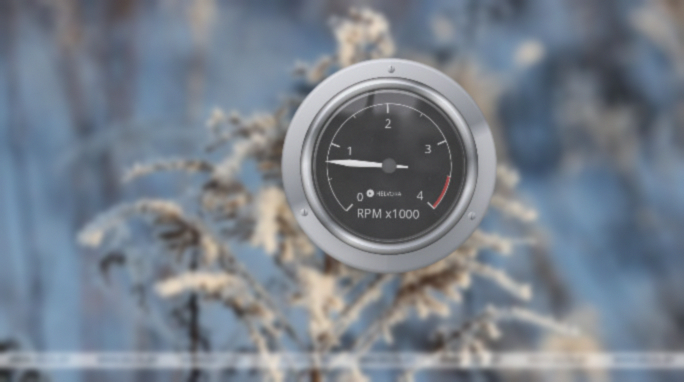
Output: **750** rpm
